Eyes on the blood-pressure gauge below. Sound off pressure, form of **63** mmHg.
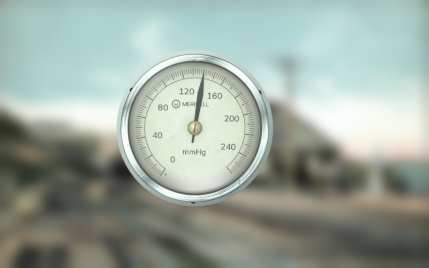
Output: **140** mmHg
